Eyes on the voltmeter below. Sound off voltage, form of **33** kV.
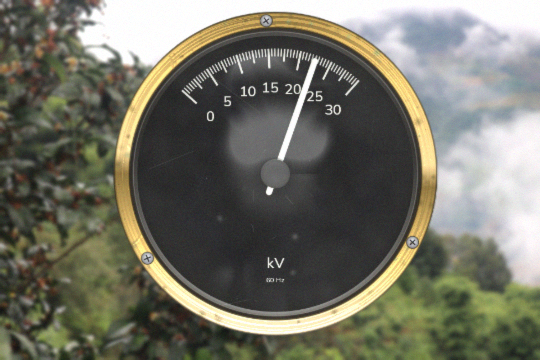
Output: **22.5** kV
